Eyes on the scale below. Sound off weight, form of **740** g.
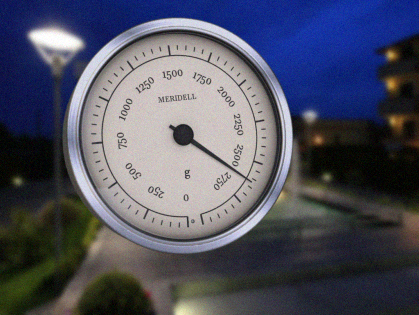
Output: **2625** g
